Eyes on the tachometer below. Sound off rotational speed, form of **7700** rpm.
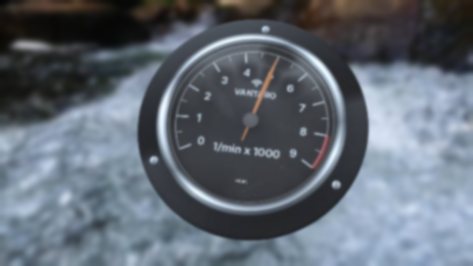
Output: **5000** rpm
